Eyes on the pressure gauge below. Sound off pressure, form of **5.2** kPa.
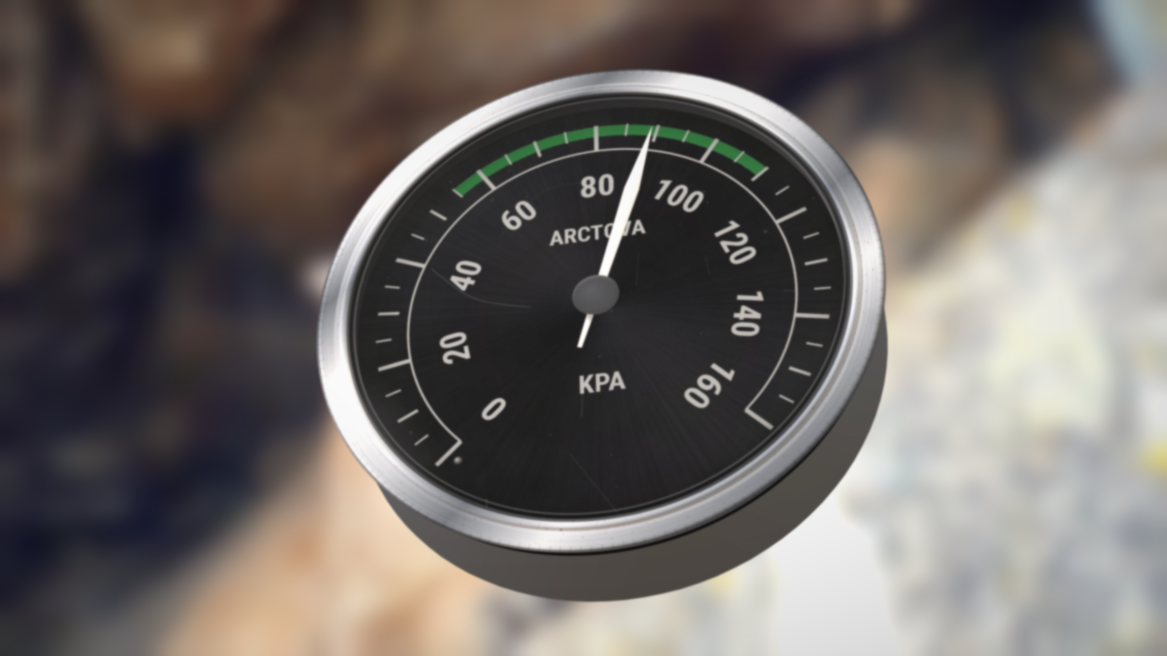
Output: **90** kPa
